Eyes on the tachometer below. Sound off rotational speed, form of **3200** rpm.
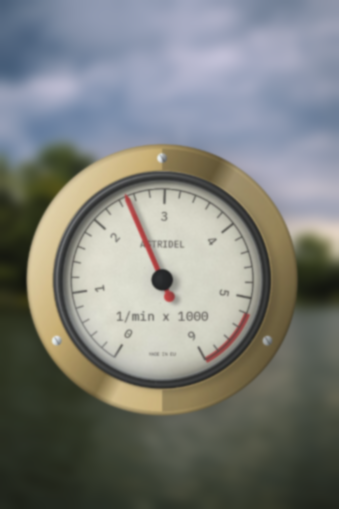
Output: **2500** rpm
